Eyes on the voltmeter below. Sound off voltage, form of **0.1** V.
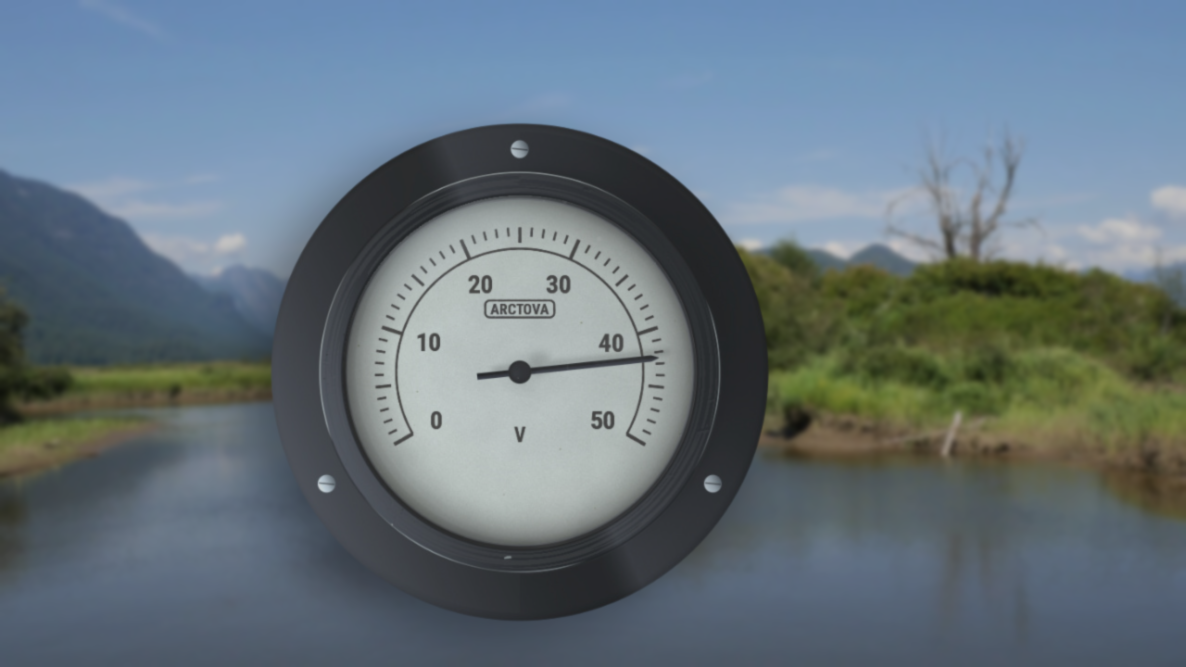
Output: **42.5** V
